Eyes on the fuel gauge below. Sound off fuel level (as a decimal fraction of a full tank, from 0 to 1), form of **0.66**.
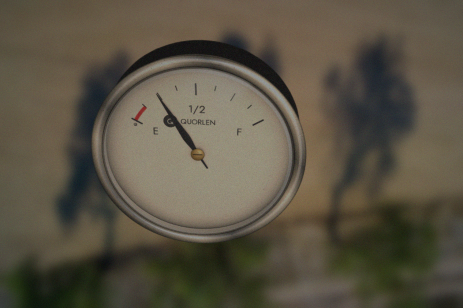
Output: **0.25**
